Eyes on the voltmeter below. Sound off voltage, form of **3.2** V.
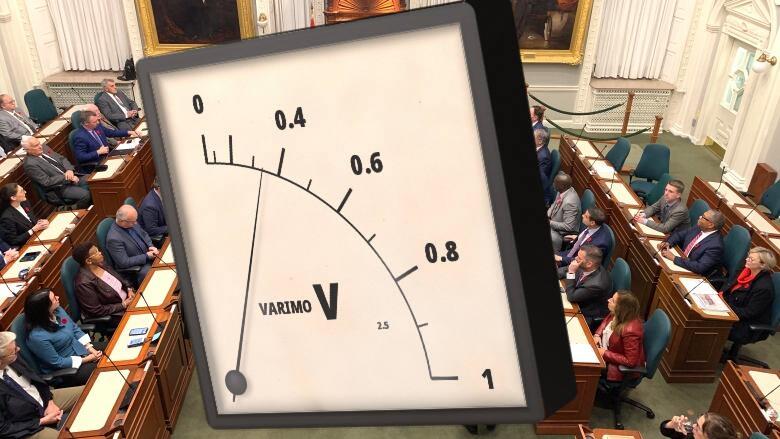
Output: **0.35** V
